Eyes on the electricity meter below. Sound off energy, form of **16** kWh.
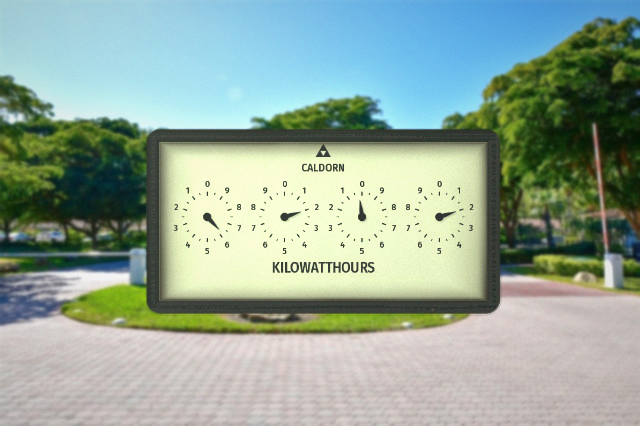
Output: **6202** kWh
